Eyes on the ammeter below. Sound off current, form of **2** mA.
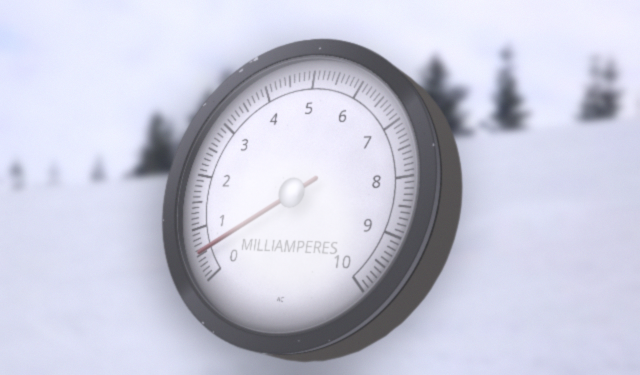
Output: **0.5** mA
